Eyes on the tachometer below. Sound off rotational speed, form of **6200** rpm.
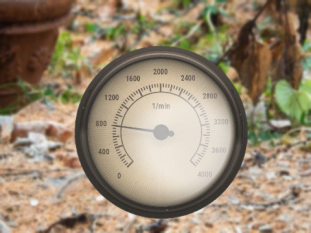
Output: **800** rpm
